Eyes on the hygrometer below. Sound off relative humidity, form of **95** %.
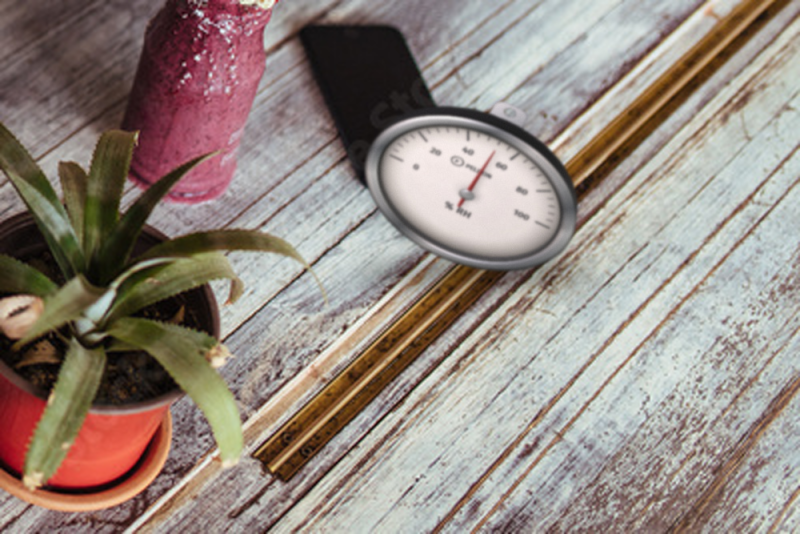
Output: **52** %
